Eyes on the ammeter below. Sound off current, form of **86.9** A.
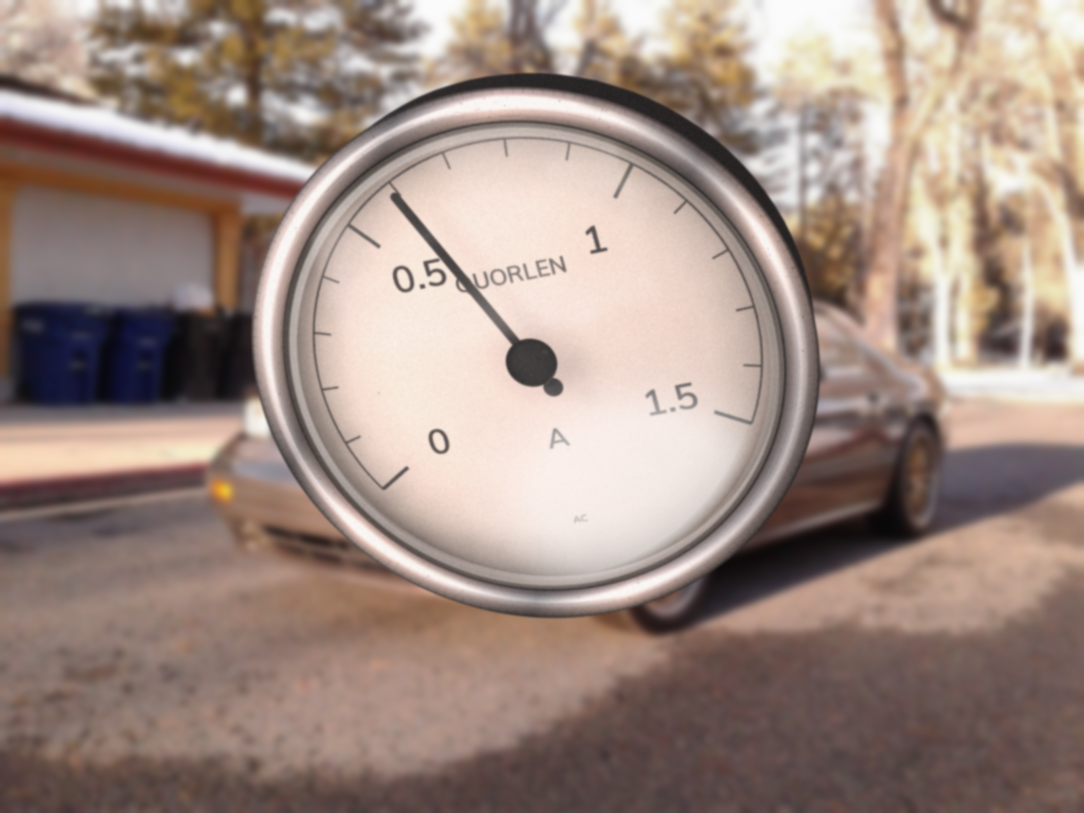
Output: **0.6** A
